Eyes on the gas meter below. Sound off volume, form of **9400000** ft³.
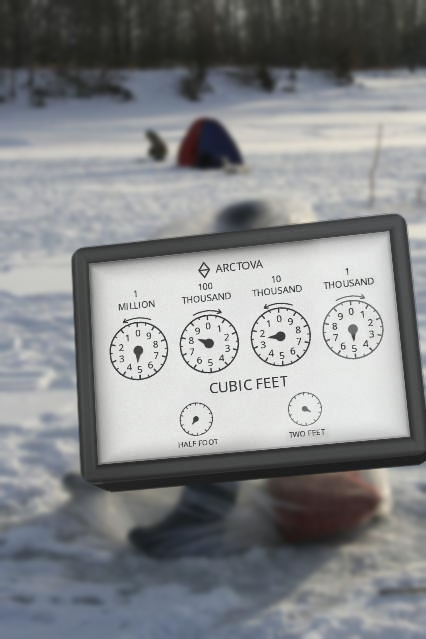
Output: **482500** ft³
